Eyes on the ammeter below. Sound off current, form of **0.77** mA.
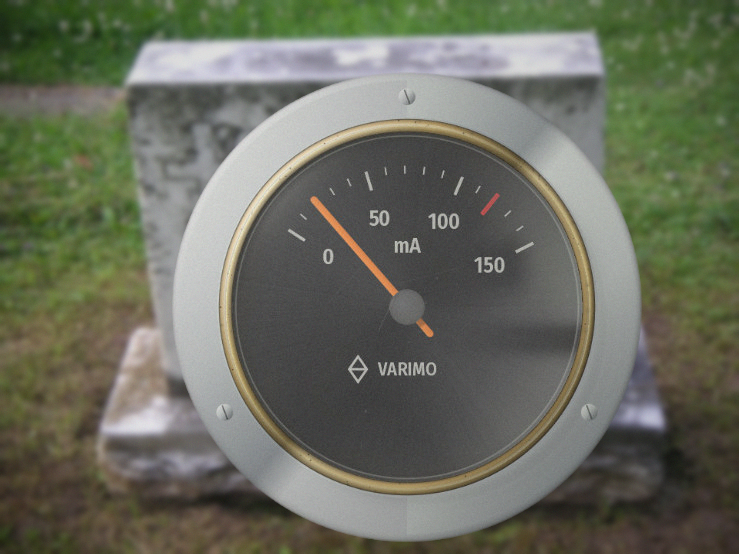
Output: **20** mA
